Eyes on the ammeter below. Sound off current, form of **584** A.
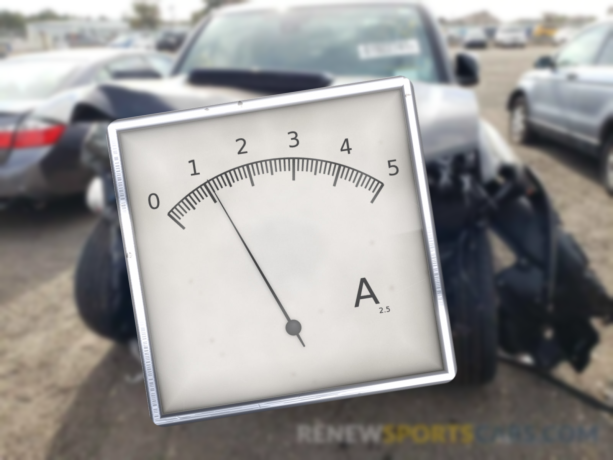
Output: **1.1** A
